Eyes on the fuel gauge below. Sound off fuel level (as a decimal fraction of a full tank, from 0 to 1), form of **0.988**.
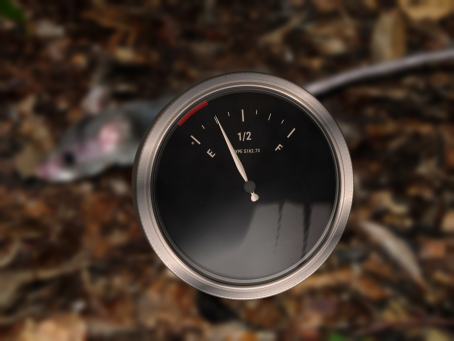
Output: **0.25**
